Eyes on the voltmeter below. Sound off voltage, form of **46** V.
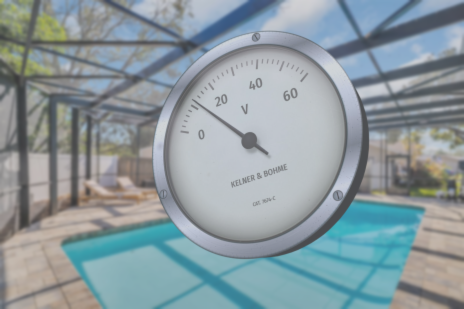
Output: **12** V
